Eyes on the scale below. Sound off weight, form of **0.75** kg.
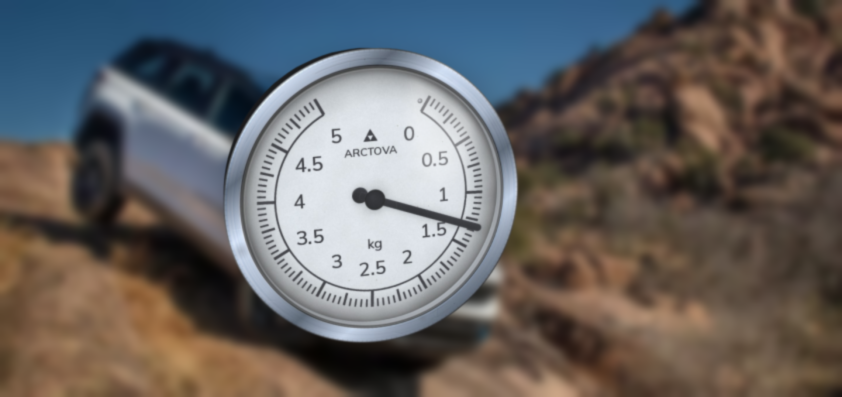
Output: **1.3** kg
